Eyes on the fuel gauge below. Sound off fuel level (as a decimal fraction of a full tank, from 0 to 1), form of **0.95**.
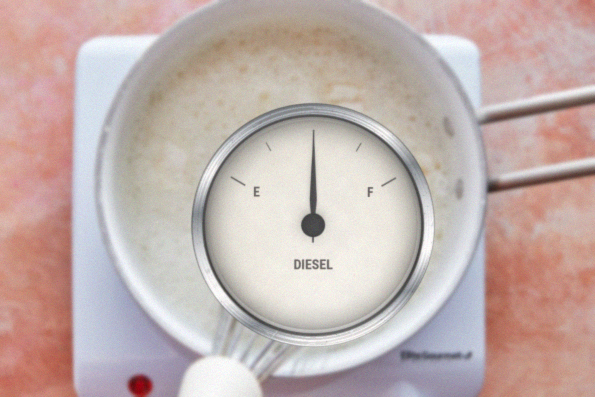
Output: **0.5**
